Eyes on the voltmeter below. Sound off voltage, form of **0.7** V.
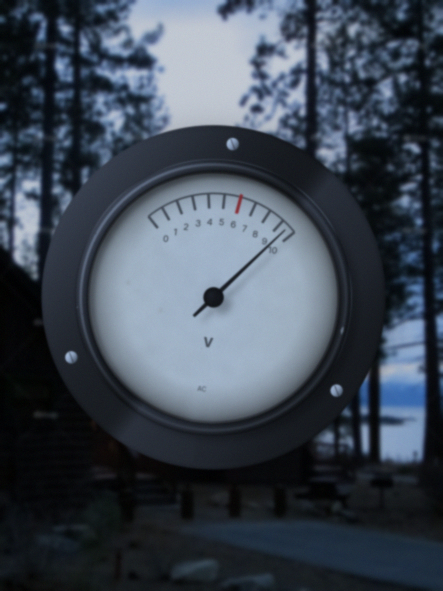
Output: **9.5** V
